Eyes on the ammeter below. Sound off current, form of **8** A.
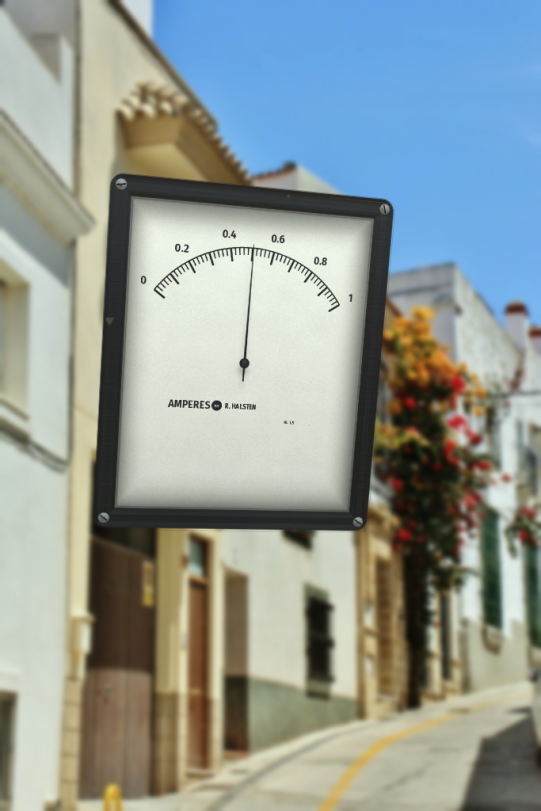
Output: **0.5** A
